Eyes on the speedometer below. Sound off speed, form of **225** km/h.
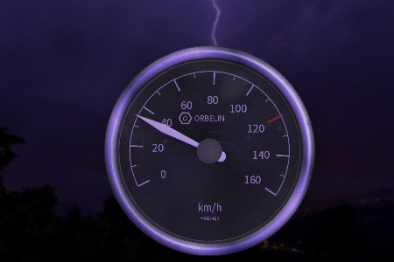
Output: **35** km/h
